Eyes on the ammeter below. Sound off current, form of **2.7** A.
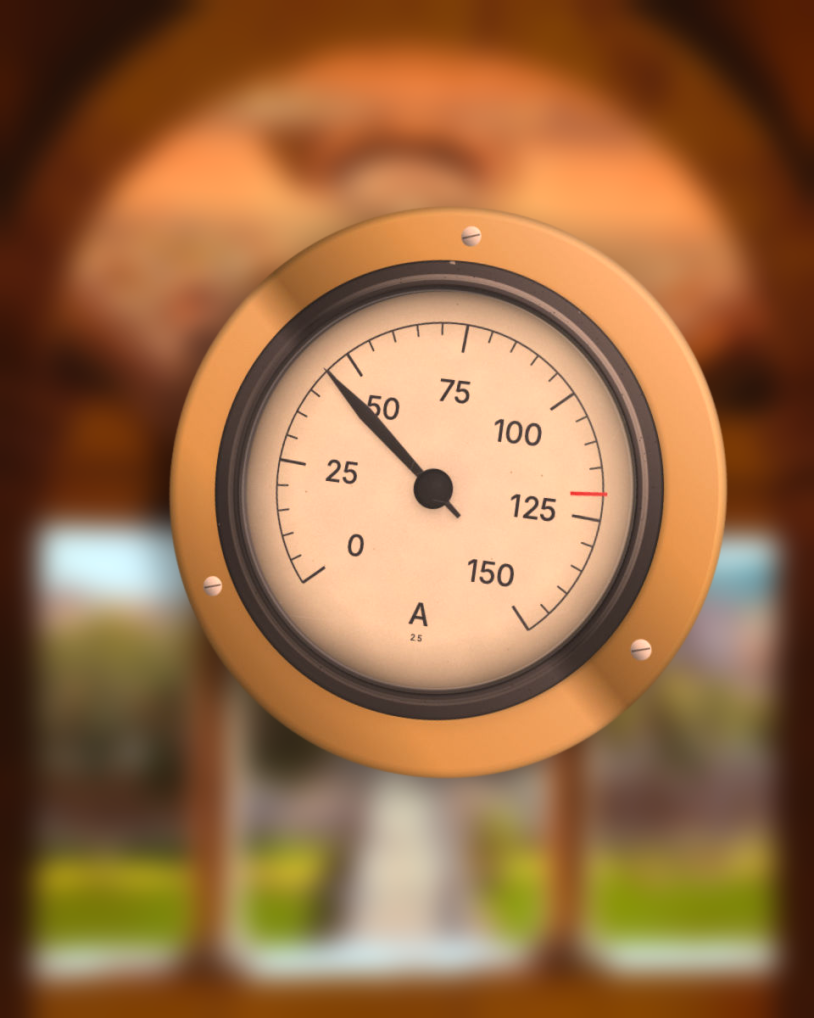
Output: **45** A
